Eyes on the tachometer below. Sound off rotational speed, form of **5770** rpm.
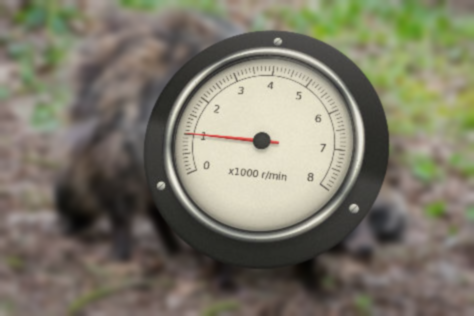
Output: **1000** rpm
